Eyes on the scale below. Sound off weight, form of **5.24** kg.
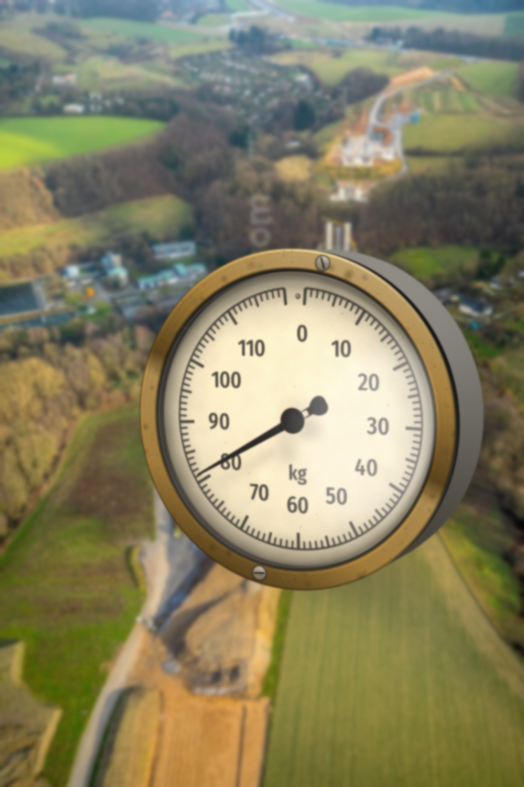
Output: **81** kg
